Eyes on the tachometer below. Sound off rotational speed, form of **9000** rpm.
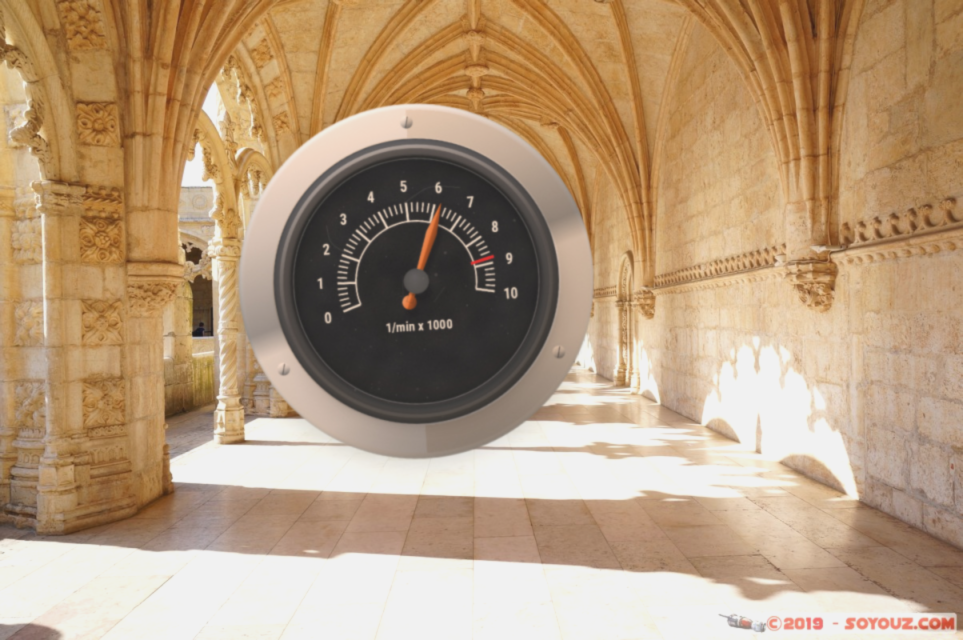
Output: **6200** rpm
